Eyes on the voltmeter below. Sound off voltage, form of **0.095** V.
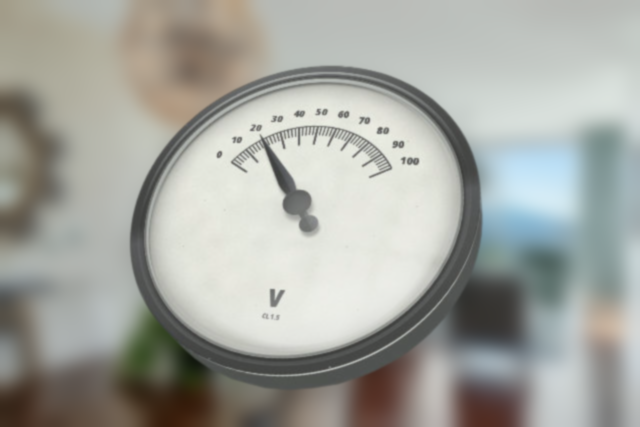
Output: **20** V
